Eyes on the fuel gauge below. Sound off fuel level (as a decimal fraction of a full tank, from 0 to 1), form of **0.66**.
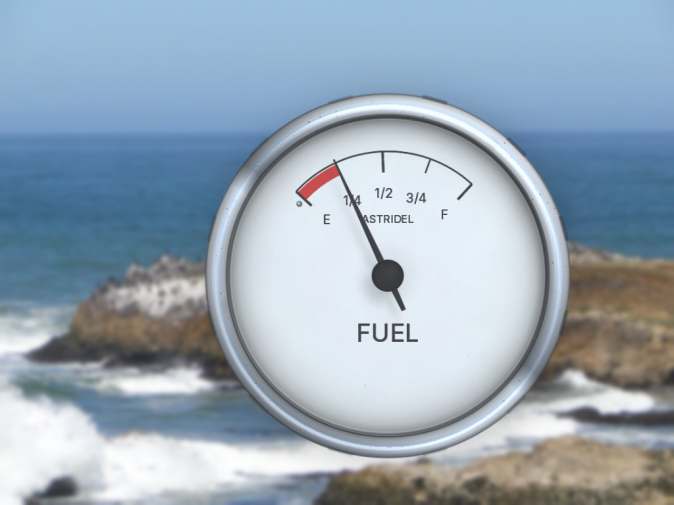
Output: **0.25**
